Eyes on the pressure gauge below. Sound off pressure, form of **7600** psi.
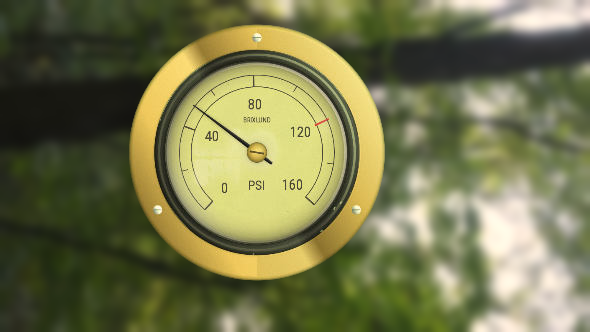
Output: **50** psi
